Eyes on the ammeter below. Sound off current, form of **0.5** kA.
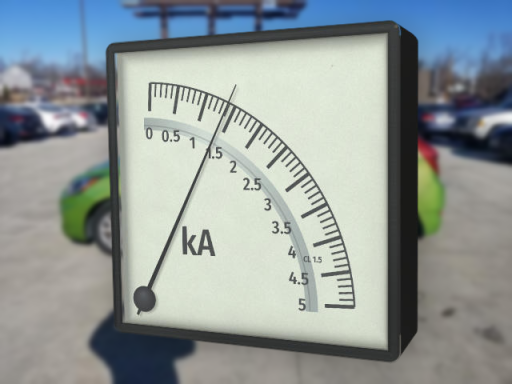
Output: **1.4** kA
